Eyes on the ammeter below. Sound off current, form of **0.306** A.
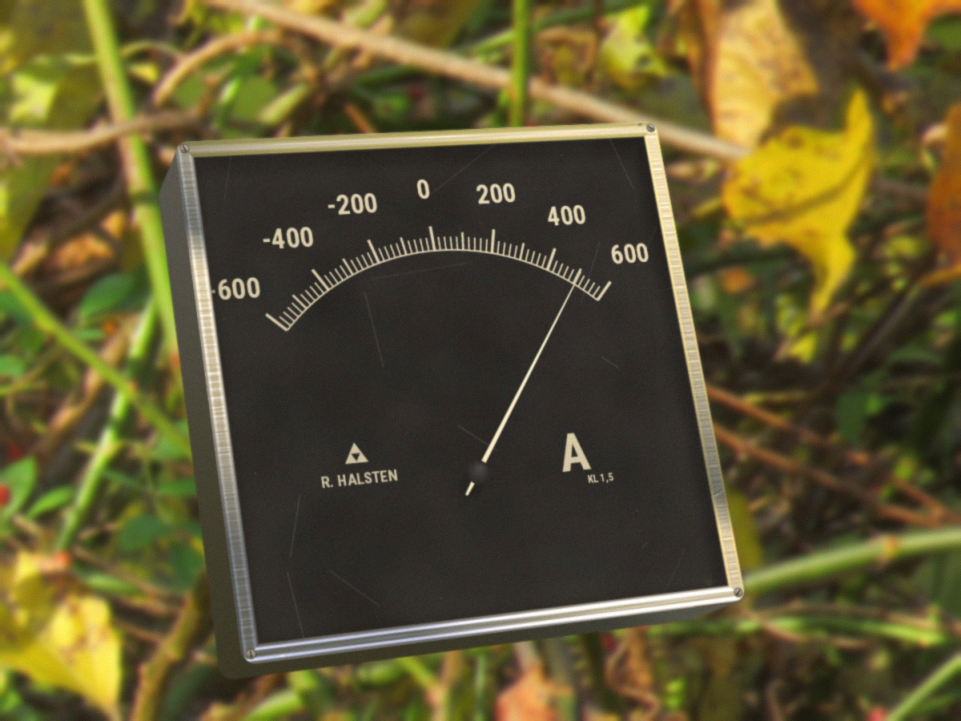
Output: **500** A
